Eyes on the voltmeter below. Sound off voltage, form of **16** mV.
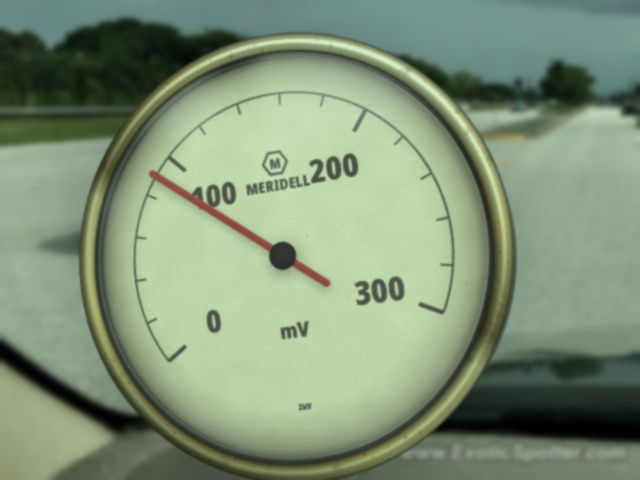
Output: **90** mV
